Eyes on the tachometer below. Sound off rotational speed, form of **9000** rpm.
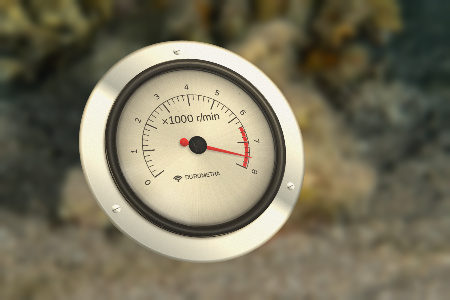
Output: **7600** rpm
